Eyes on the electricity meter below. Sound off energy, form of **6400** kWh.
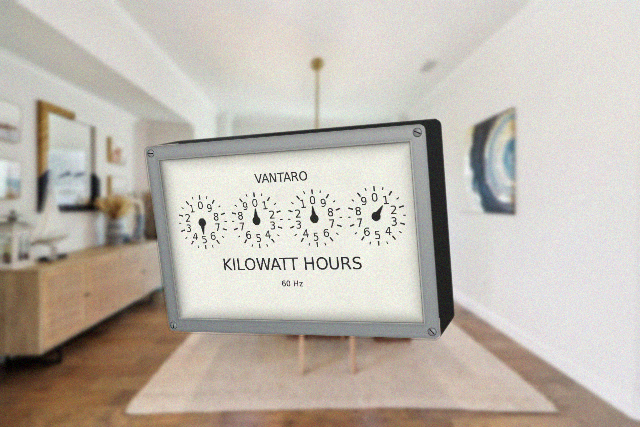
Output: **5001** kWh
